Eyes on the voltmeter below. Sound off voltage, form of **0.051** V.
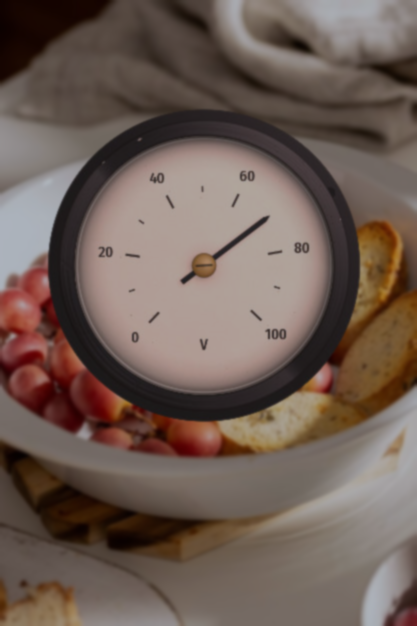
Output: **70** V
